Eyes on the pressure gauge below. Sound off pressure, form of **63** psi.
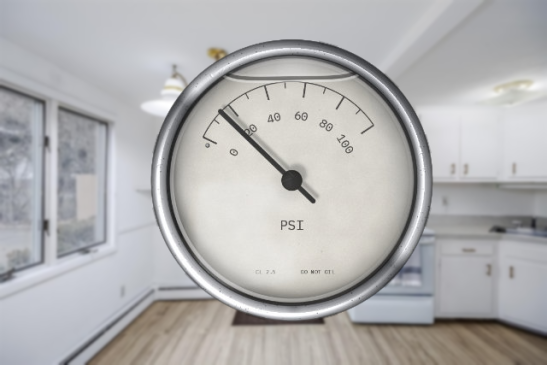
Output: **15** psi
